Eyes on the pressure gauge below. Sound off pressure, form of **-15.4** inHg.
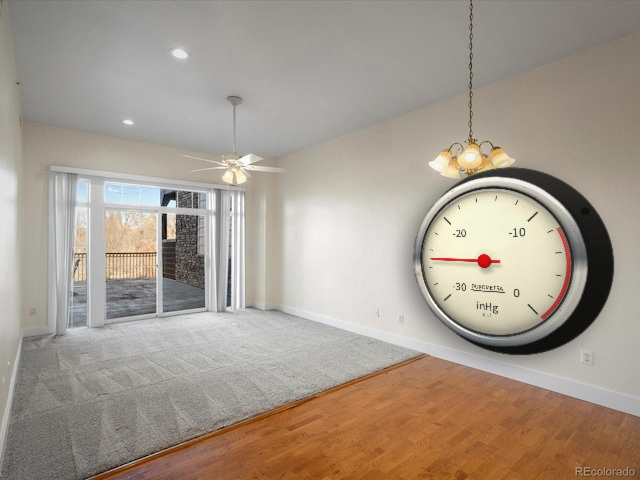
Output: **-25** inHg
